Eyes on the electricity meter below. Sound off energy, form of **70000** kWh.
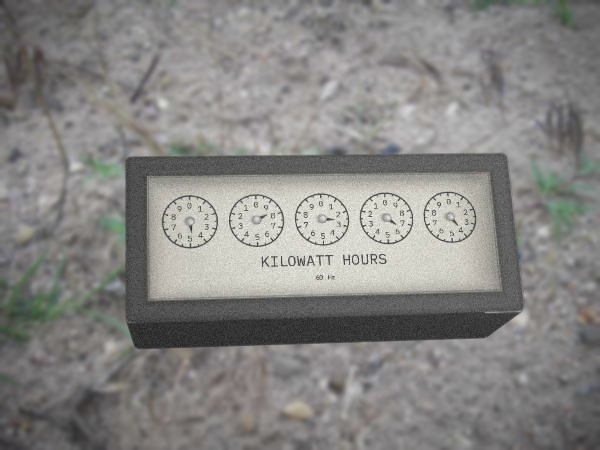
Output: **48264** kWh
